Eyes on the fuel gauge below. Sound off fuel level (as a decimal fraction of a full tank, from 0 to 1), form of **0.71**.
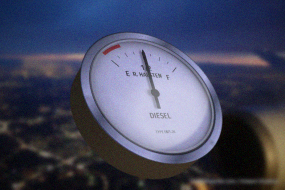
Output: **0.5**
